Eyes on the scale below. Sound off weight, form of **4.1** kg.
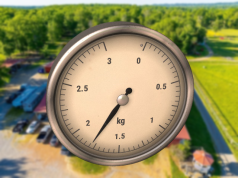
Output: **1.8** kg
